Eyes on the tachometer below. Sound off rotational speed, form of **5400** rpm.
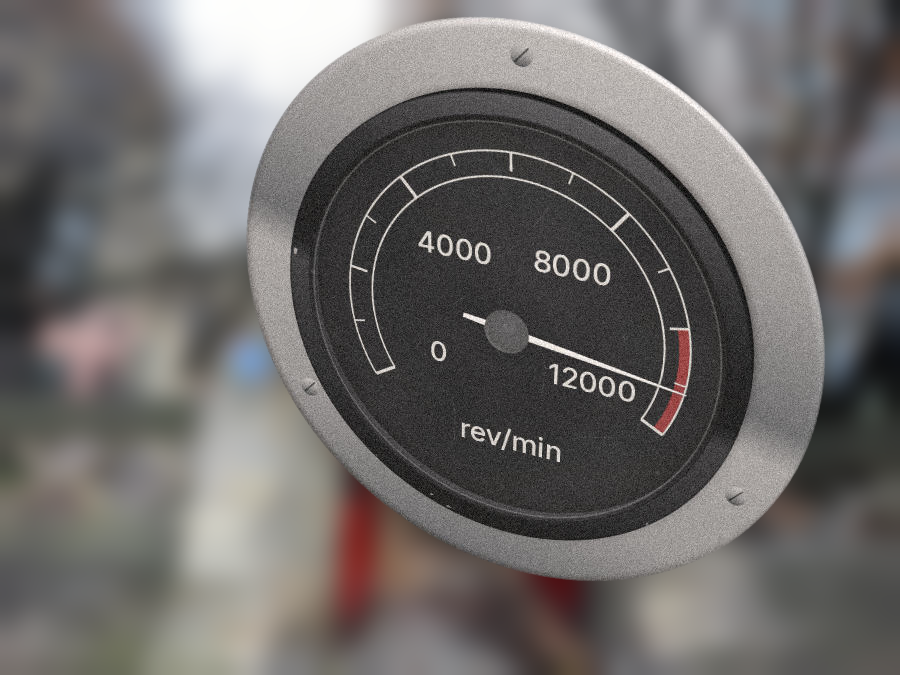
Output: **11000** rpm
